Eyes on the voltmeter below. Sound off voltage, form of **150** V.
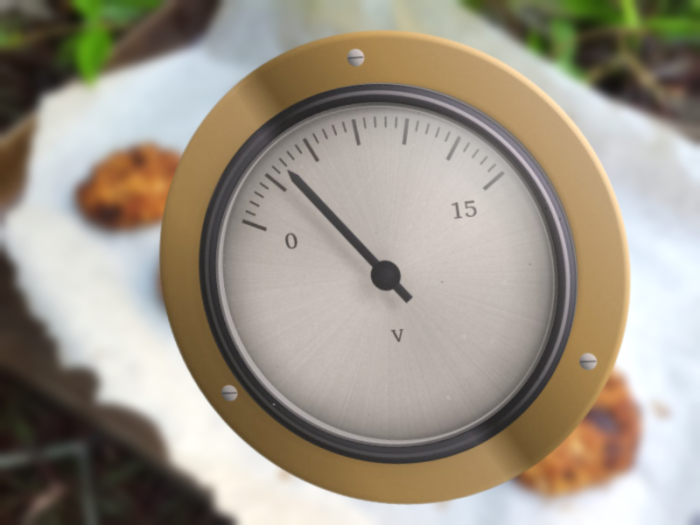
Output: **3.5** V
